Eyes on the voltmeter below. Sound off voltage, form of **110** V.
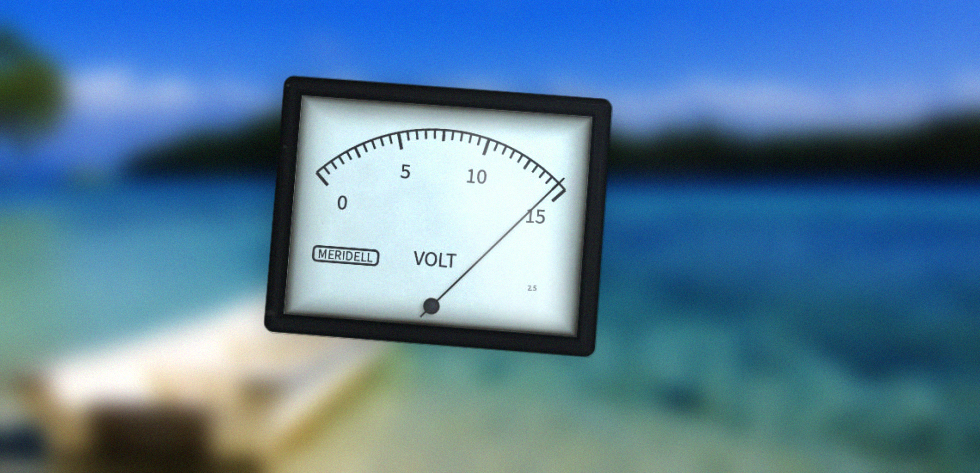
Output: **14.5** V
